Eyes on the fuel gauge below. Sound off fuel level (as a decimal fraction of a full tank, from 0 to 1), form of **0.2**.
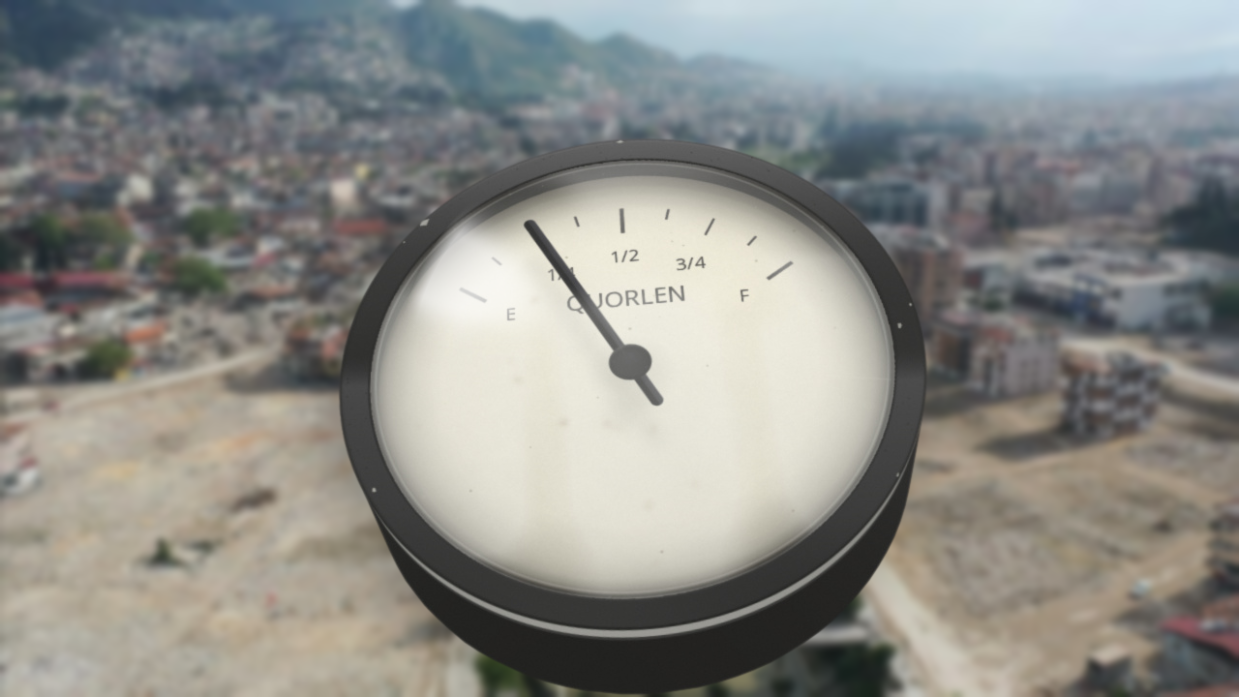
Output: **0.25**
